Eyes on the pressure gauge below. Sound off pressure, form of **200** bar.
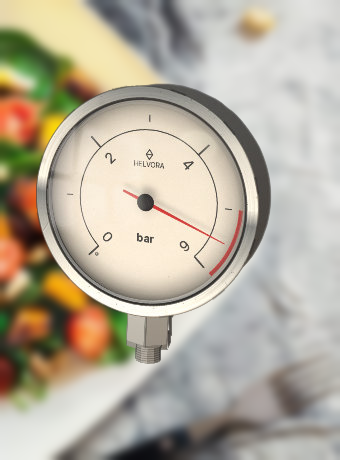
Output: **5.5** bar
